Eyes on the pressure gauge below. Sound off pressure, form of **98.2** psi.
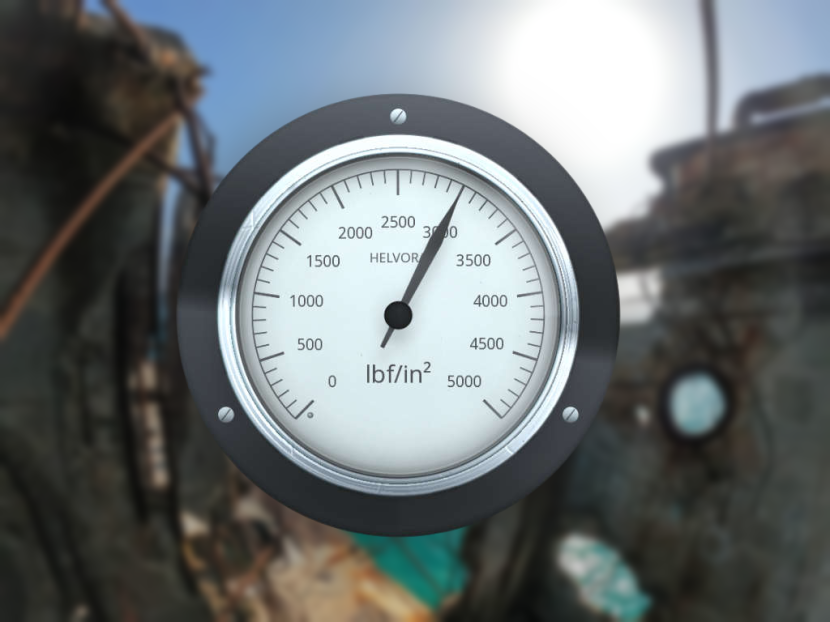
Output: **3000** psi
